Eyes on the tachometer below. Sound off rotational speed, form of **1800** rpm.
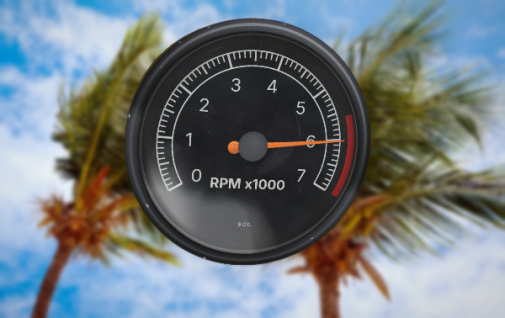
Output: **6000** rpm
